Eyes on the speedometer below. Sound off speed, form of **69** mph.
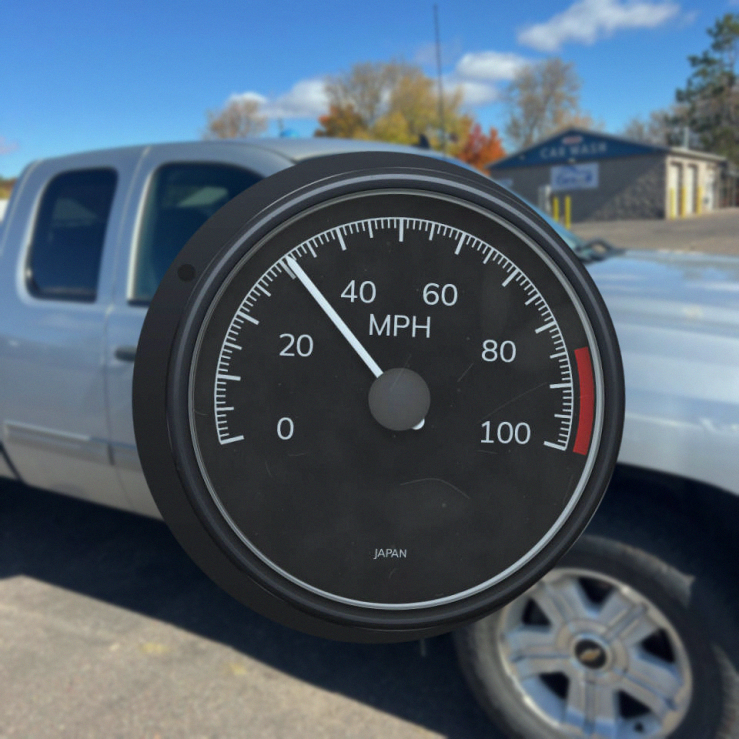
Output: **31** mph
